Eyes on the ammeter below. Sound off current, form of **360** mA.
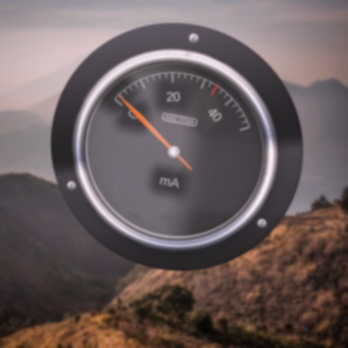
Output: **2** mA
